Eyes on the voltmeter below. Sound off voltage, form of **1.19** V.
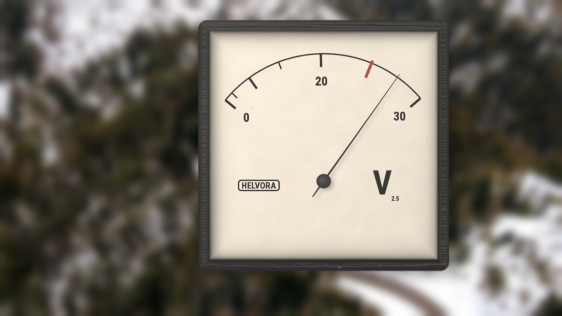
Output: **27.5** V
